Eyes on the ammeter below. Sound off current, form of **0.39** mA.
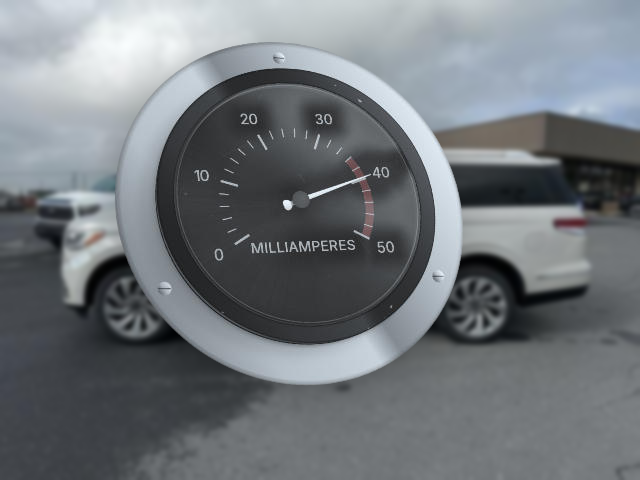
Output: **40** mA
